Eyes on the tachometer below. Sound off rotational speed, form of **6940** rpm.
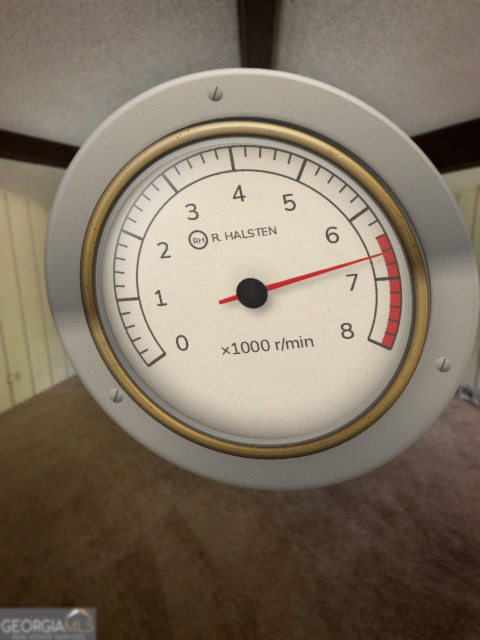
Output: **6600** rpm
